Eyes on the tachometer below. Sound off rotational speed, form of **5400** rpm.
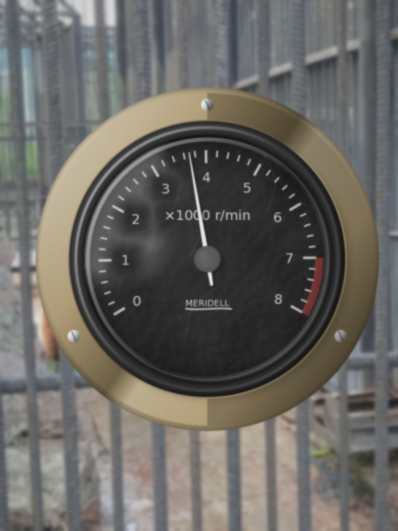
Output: **3700** rpm
